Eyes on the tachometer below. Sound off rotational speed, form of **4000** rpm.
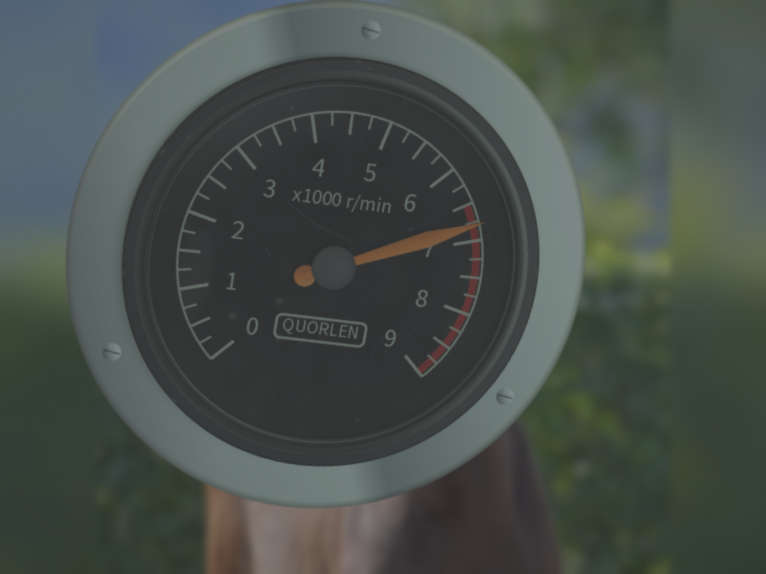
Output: **6750** rpm
